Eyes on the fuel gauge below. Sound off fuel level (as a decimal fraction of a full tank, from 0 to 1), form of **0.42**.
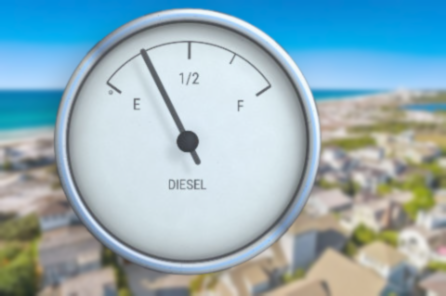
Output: **0.25**
